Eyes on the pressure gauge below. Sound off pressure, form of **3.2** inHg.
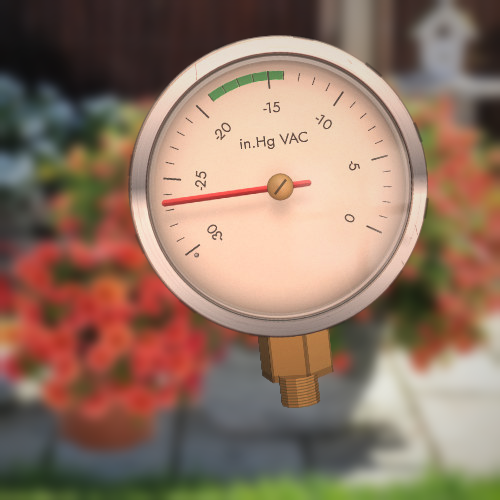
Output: **-26.5** inHg
